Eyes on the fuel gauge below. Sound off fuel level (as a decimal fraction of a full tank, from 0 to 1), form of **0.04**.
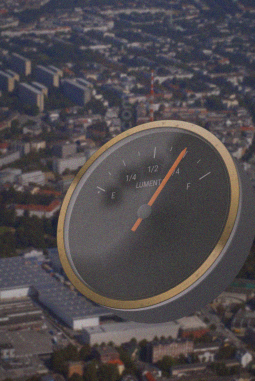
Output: **0.75**
